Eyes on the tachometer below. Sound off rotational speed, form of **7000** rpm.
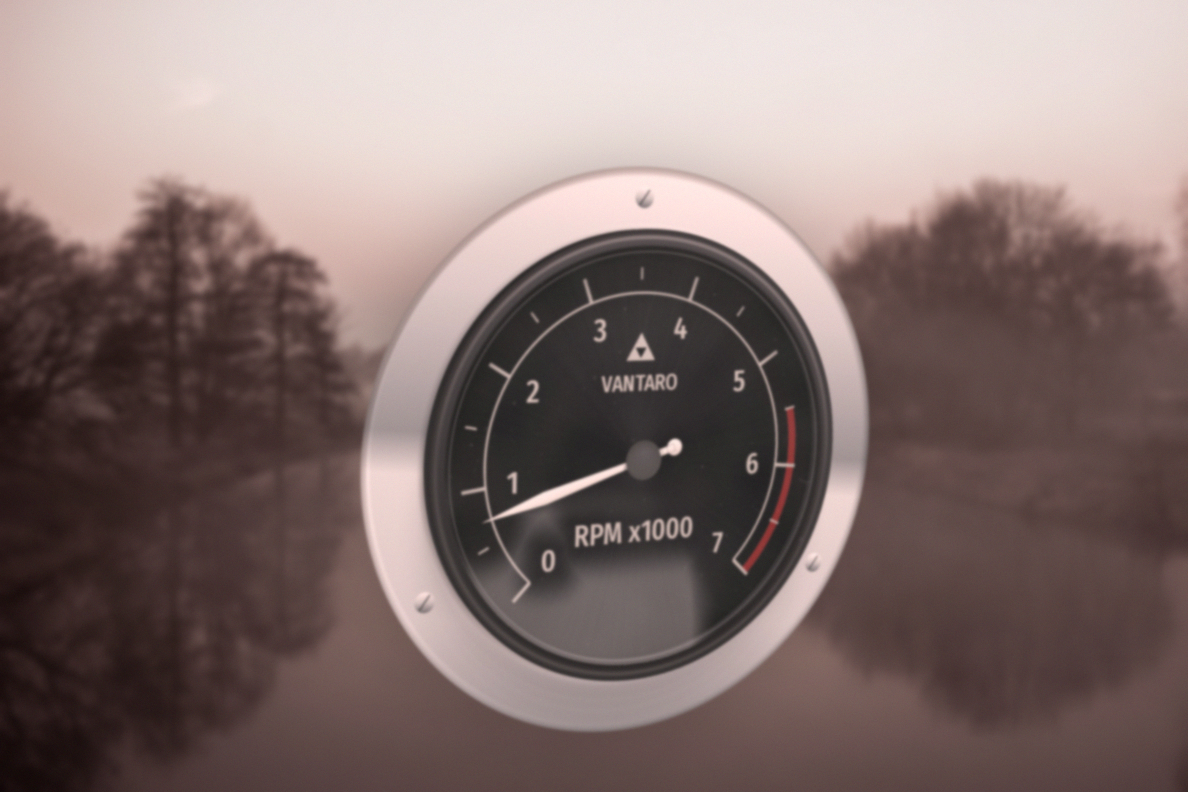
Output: **750** rpm
